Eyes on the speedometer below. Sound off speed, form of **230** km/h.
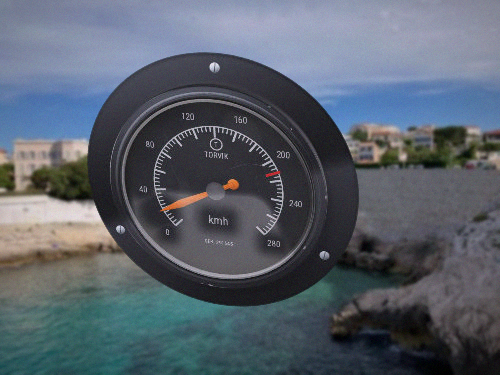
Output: **20** km/h
